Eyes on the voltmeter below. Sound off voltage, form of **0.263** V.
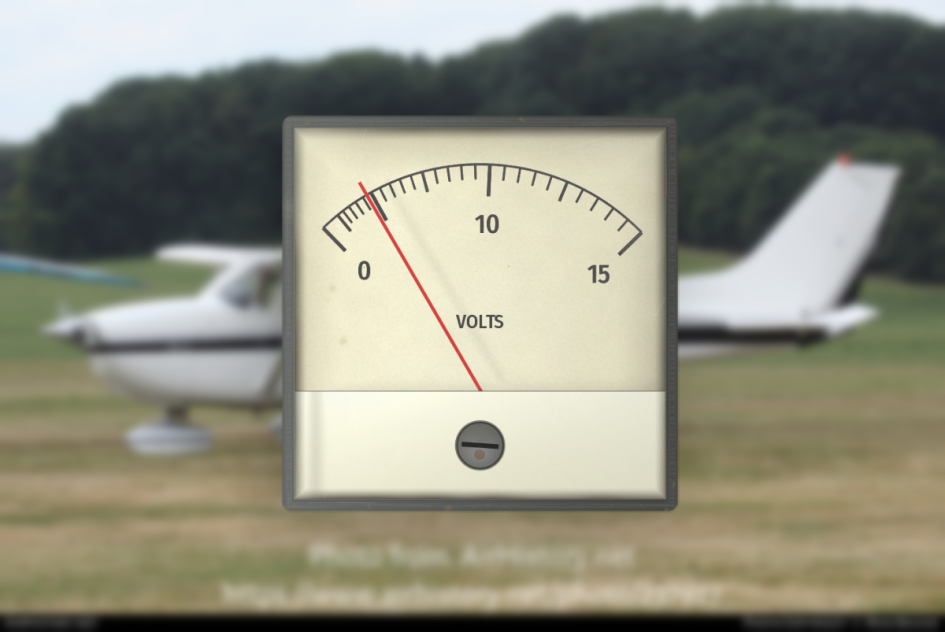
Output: **4.75** V
